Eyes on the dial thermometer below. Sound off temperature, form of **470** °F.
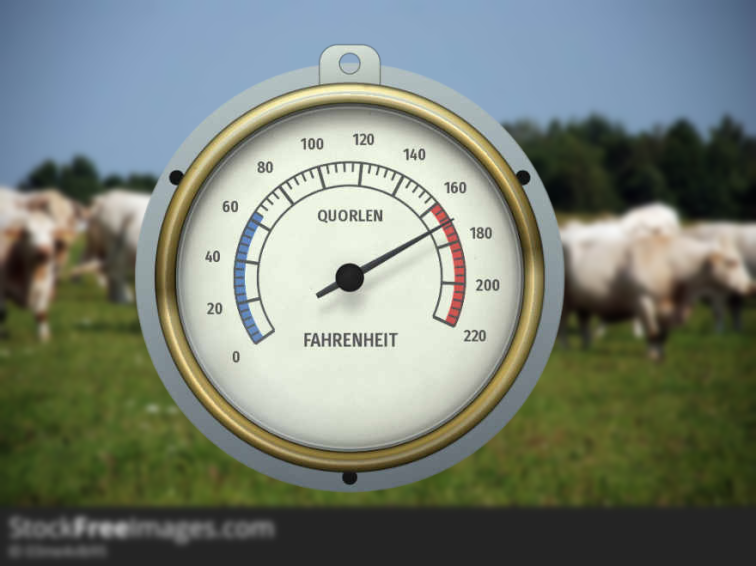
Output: **170** °F
